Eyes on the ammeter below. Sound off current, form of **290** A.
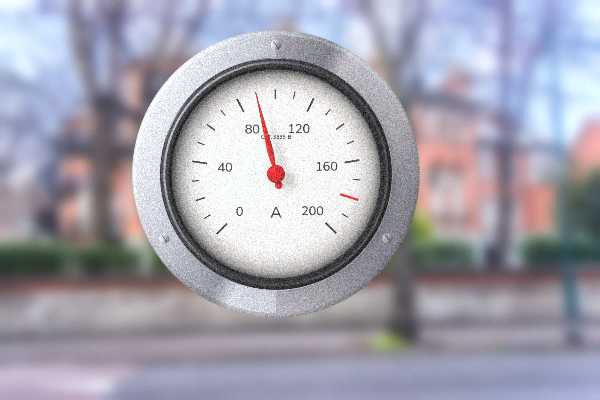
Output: **90** A
